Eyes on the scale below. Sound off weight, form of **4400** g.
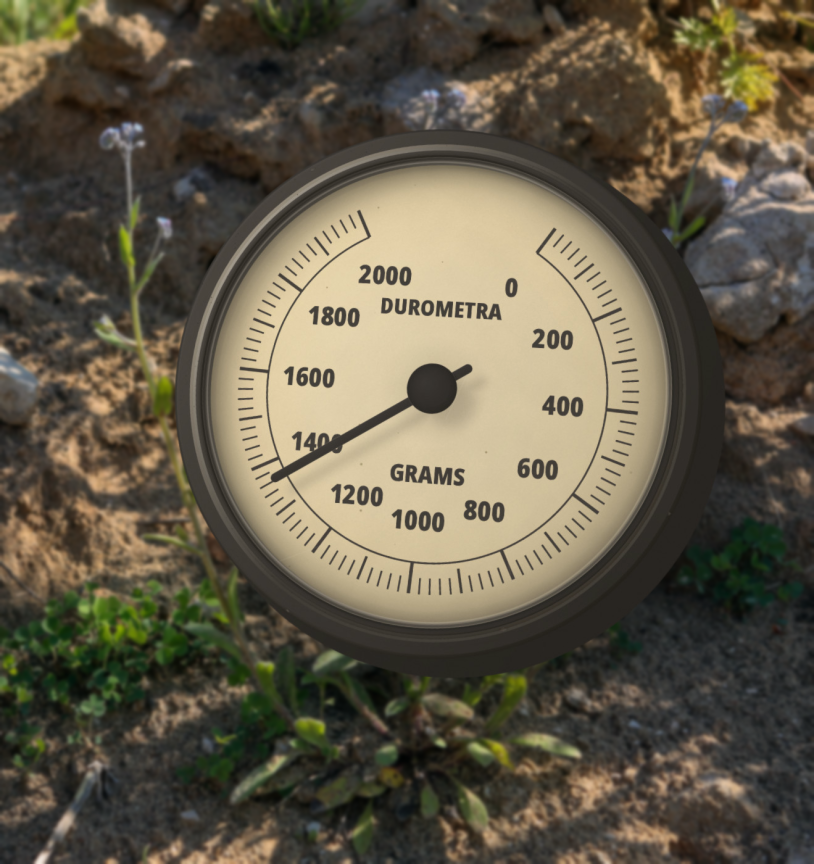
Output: **1360** g
